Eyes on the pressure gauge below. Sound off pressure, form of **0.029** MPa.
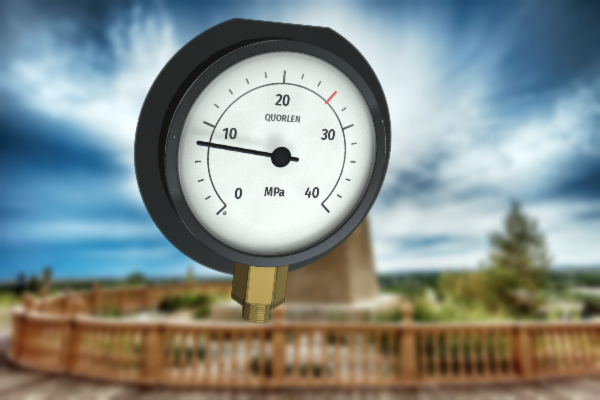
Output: **8** MPa
